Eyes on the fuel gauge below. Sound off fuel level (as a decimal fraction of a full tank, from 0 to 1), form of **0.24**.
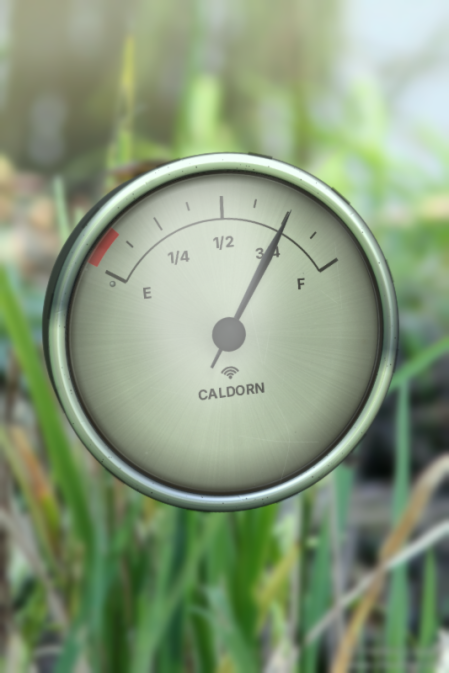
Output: **0.75**
